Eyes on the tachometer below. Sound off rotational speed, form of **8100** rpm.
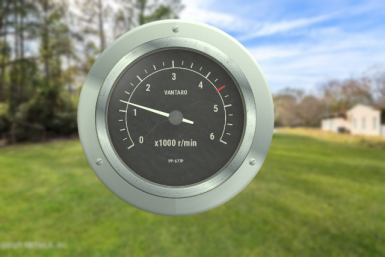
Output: **1250** rpm
